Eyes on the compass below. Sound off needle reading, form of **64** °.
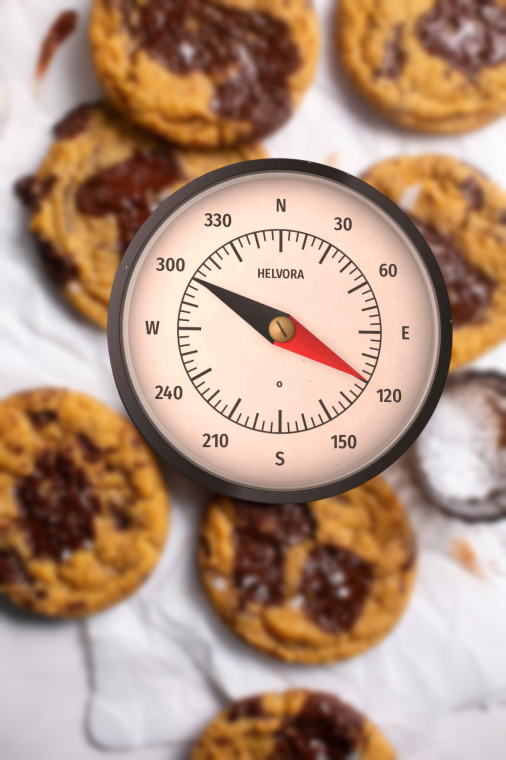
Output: **120** °
